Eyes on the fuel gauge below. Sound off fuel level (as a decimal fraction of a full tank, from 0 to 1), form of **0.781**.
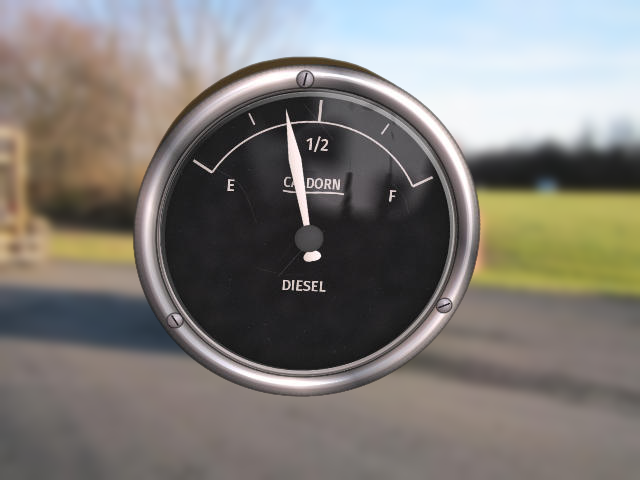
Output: **0.375**
